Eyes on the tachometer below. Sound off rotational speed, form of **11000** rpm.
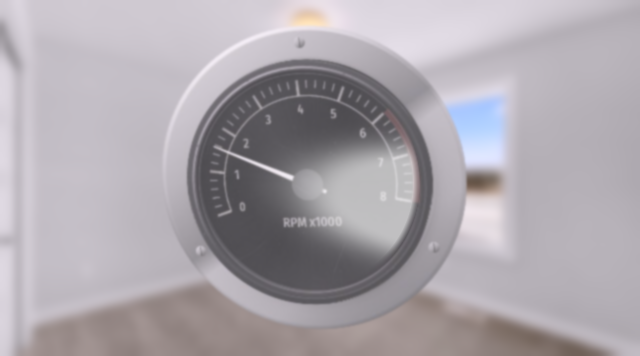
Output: **1600** rpm
